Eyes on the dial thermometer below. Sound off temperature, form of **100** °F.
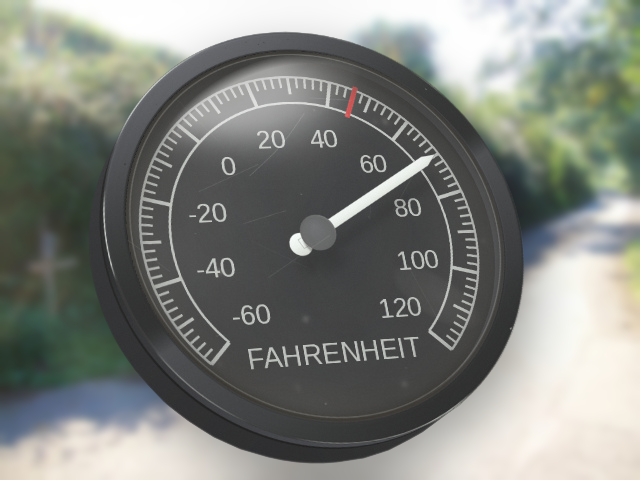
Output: **70** °F
